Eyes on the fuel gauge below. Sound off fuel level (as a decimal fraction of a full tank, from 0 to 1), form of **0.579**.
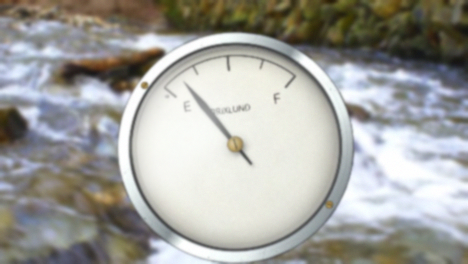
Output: **0.125**
